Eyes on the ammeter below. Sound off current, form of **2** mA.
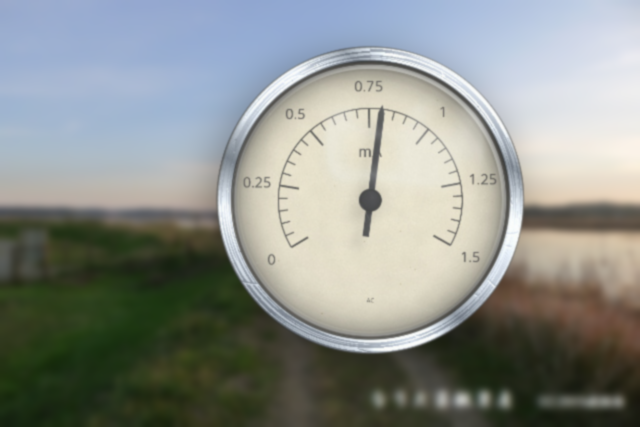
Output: **0.8** mA
